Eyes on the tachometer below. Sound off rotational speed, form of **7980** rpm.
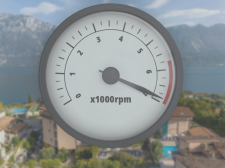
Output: **6875** rpm
